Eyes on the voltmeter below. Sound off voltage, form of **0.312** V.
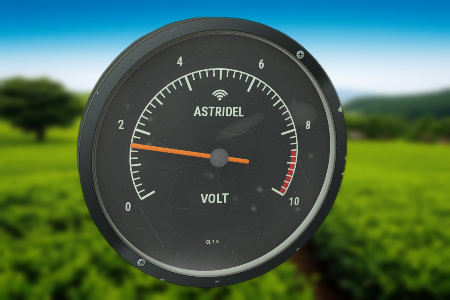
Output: **1.6** V
